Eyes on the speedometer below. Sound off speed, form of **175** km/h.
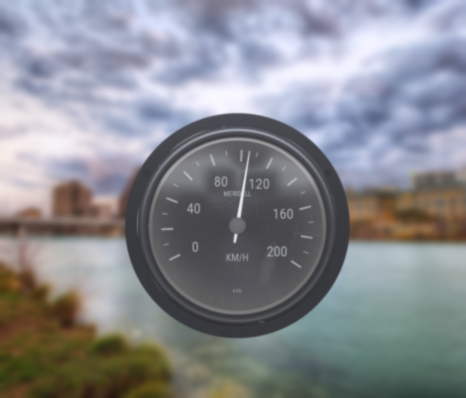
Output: **105** km/h
